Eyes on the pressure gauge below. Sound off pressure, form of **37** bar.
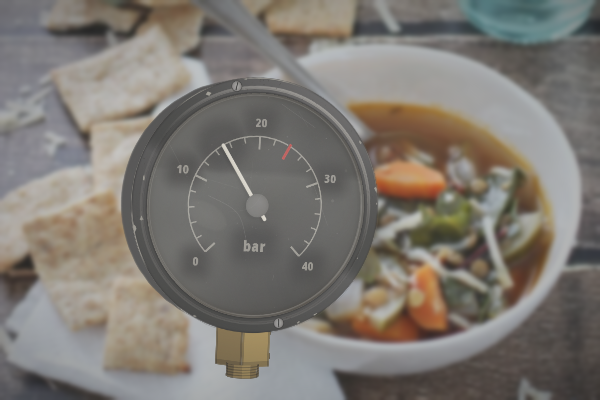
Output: **15** bar
